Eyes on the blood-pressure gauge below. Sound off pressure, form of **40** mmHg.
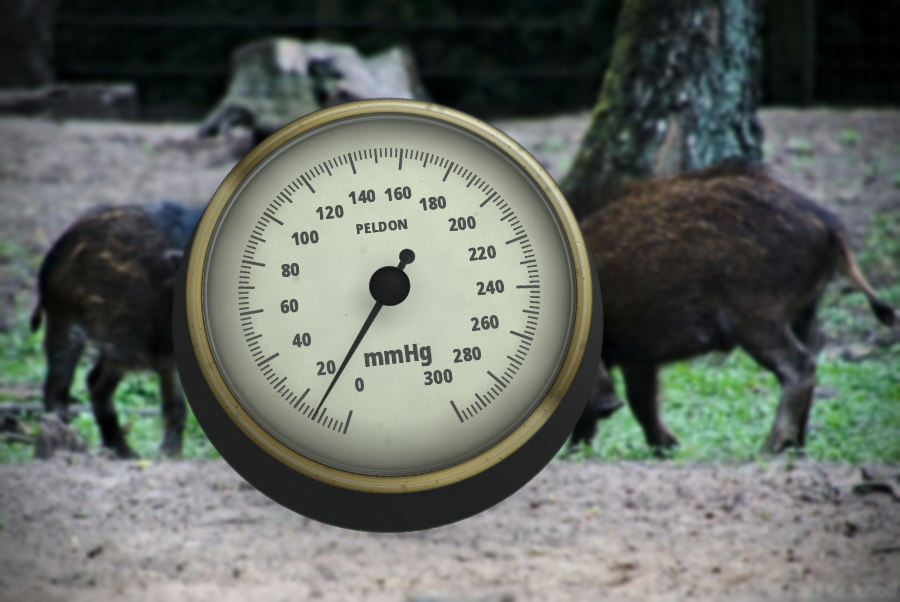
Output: **12** mmHg
